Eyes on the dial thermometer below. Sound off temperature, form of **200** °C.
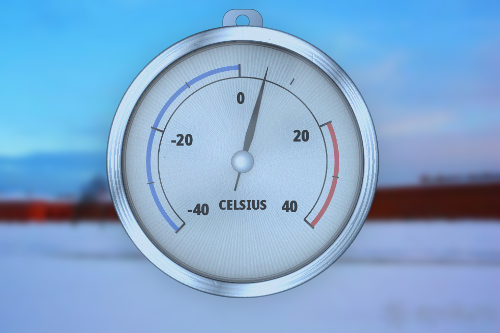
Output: **5** °C
